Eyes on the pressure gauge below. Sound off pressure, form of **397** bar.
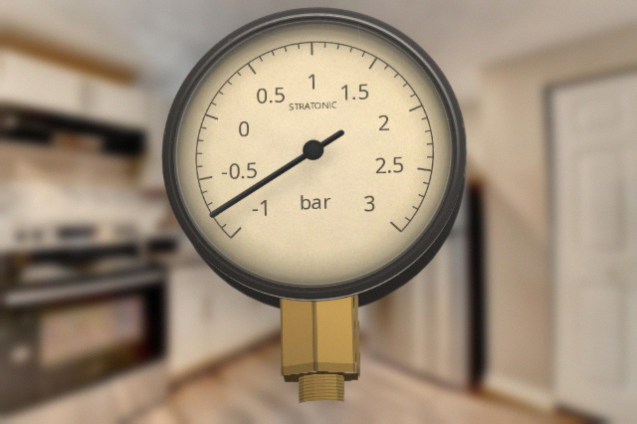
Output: **-0.8** bar
